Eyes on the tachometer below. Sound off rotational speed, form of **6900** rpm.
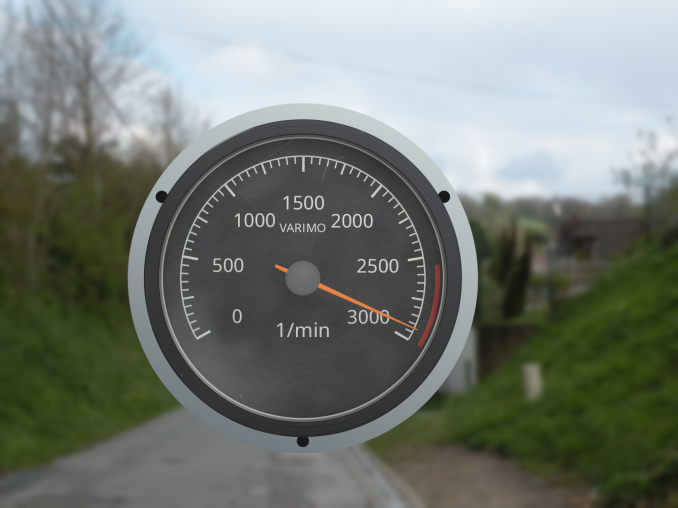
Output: **2925** rpm
